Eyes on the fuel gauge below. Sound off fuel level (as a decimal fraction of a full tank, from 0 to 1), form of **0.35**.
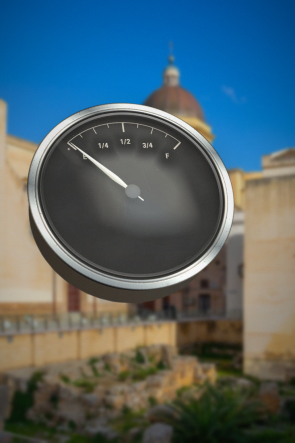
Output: **0**
